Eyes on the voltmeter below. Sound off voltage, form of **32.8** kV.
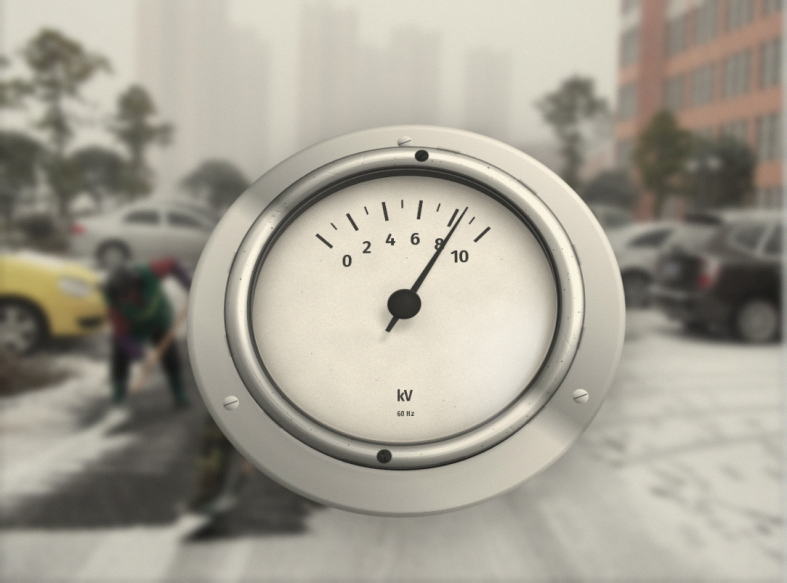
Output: **8.5** kV
